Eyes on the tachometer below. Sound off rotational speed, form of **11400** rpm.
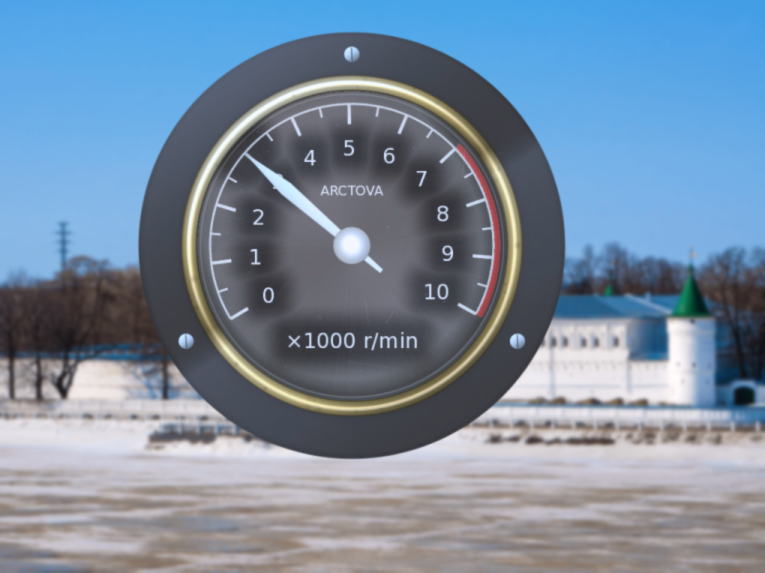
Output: **3000** rpm
